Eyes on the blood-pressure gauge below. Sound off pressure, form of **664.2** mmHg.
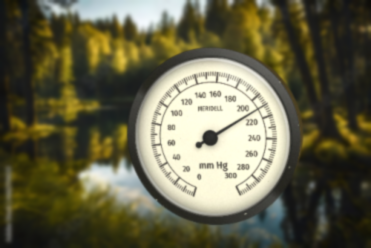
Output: **210** mmHg
